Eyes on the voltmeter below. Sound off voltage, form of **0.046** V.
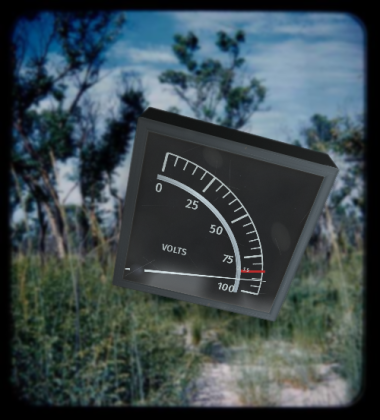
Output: **90** V
